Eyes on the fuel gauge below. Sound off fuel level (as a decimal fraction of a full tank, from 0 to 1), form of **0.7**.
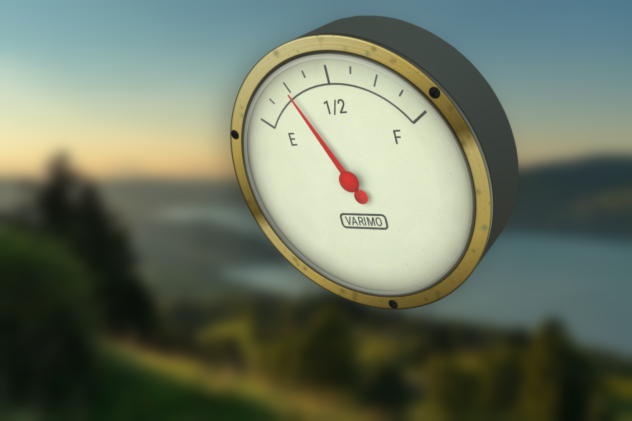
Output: **0.25**
